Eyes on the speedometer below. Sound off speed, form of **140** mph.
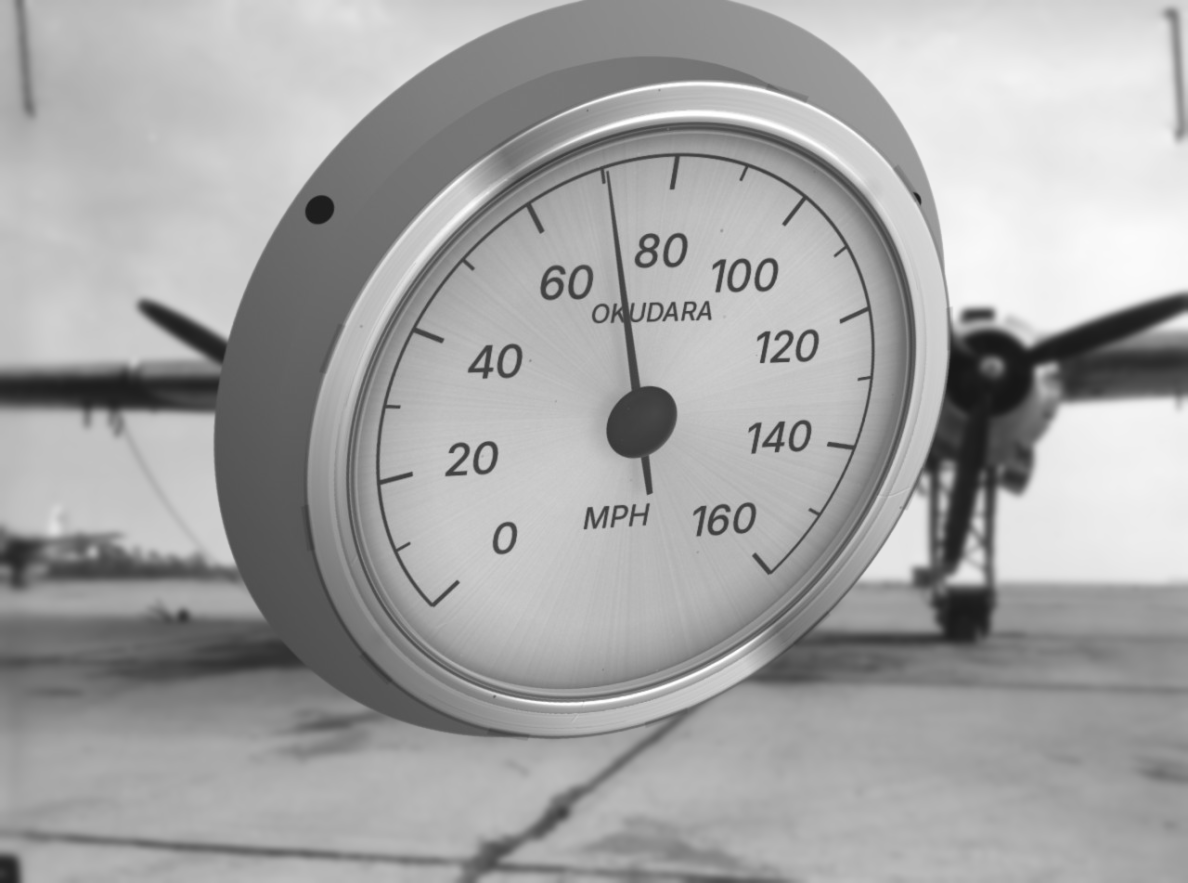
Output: **70** mph
